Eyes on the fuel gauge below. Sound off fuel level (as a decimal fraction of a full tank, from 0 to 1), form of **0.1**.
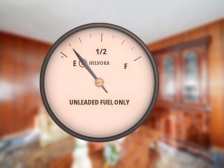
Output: **0.125**
